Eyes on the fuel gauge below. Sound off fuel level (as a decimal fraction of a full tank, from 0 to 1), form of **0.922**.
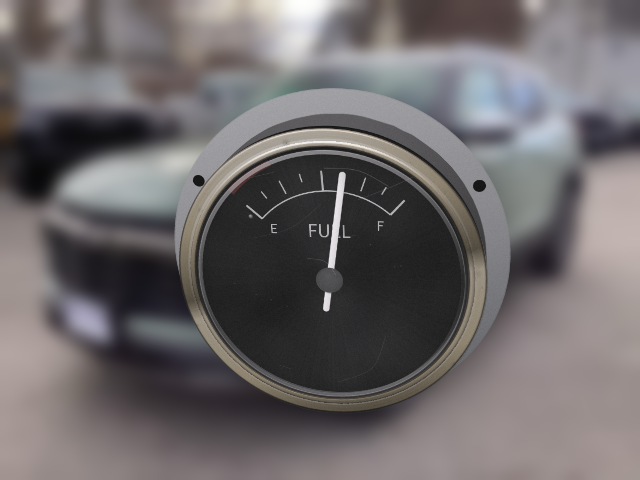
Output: **0.625**
